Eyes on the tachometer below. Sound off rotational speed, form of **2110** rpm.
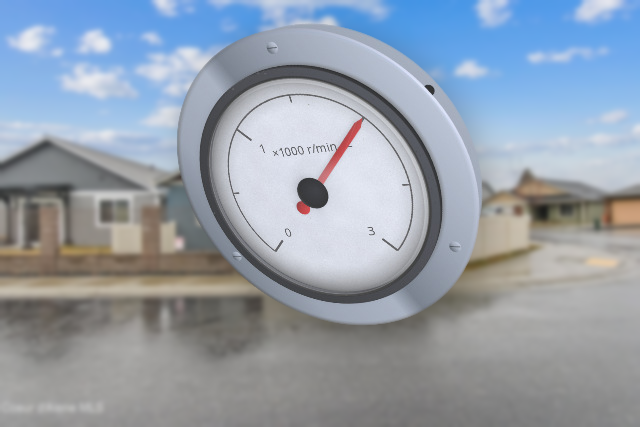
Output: **2000** rpm
